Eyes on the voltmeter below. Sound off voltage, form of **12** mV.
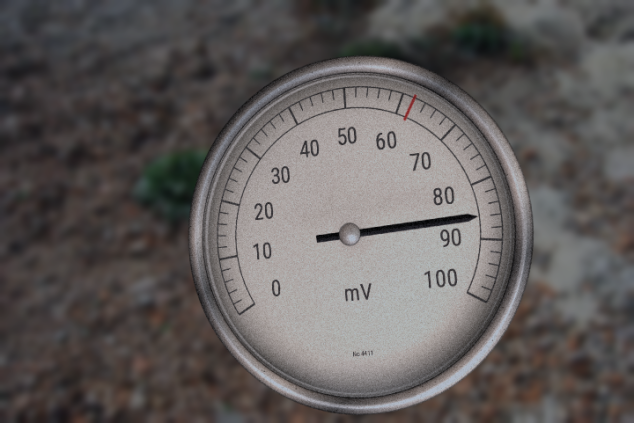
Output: **86** mV
